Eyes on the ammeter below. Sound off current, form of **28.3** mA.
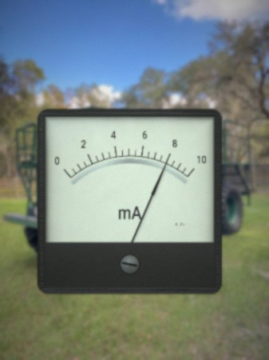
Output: **8** mA
